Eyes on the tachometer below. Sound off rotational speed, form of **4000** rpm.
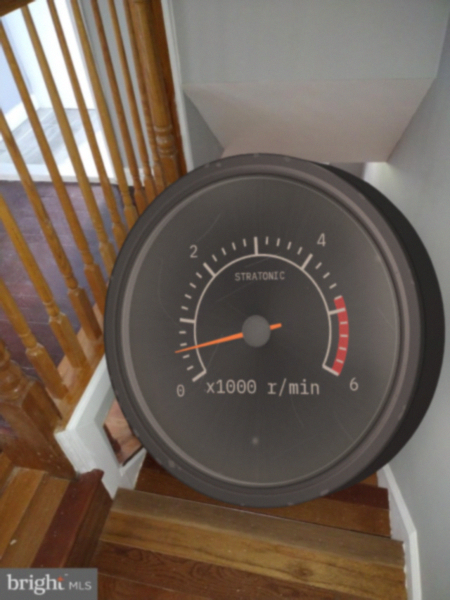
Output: **500** rpm
